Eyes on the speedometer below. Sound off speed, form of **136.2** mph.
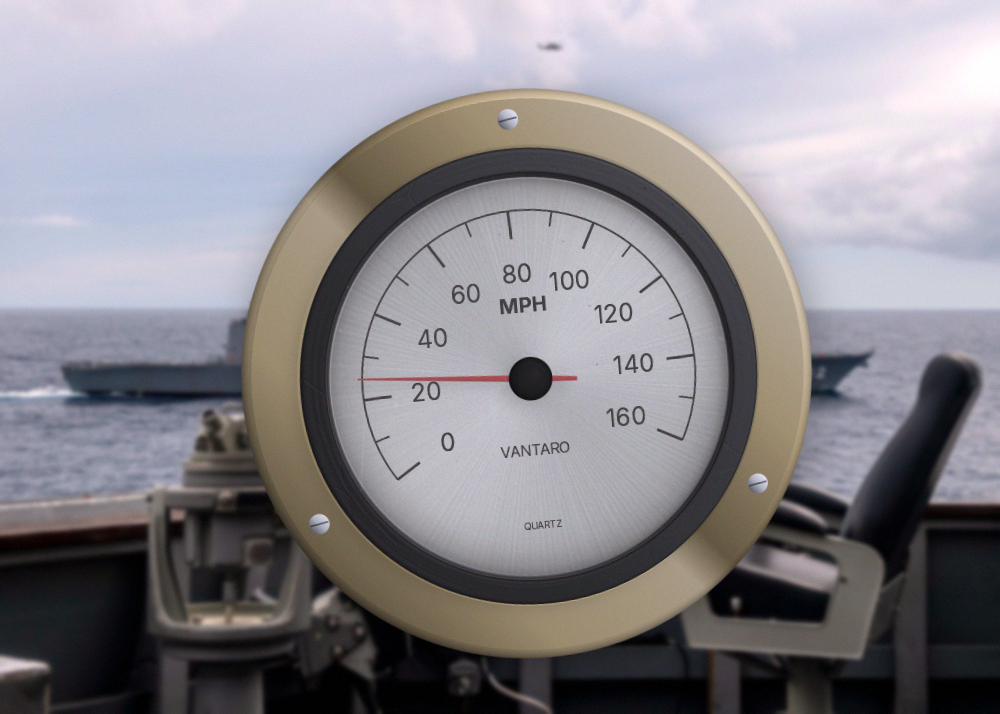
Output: **25** mph
